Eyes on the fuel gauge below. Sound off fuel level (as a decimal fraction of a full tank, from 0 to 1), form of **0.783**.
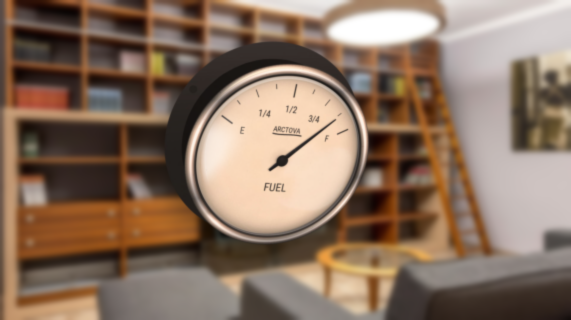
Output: **0.875**
